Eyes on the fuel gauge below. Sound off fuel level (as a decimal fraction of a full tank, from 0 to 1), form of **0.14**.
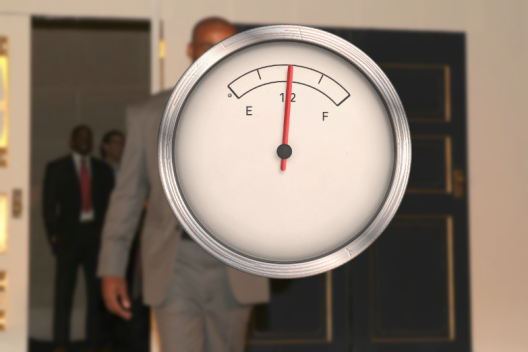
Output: **0.5**
